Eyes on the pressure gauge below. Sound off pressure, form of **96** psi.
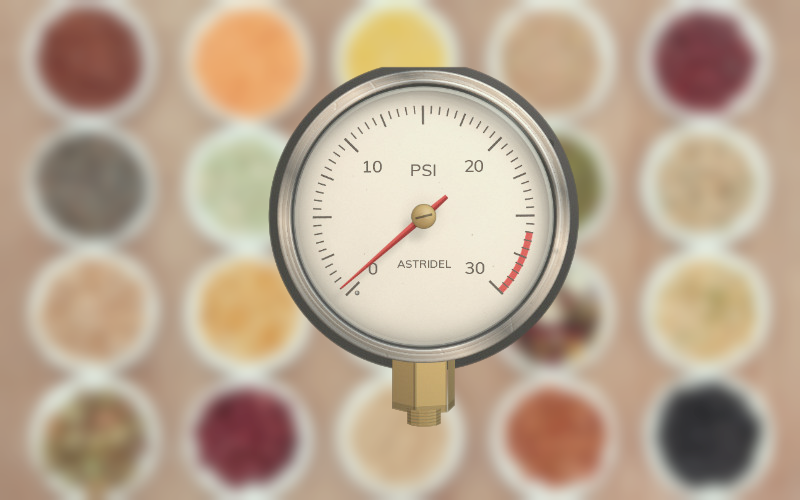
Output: **0.5** psi
